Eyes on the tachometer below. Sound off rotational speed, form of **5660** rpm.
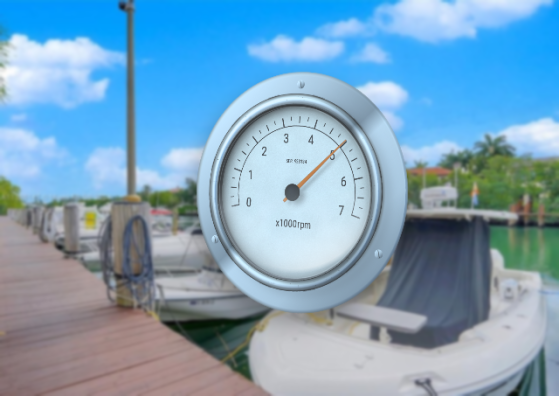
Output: **5000** rpm
